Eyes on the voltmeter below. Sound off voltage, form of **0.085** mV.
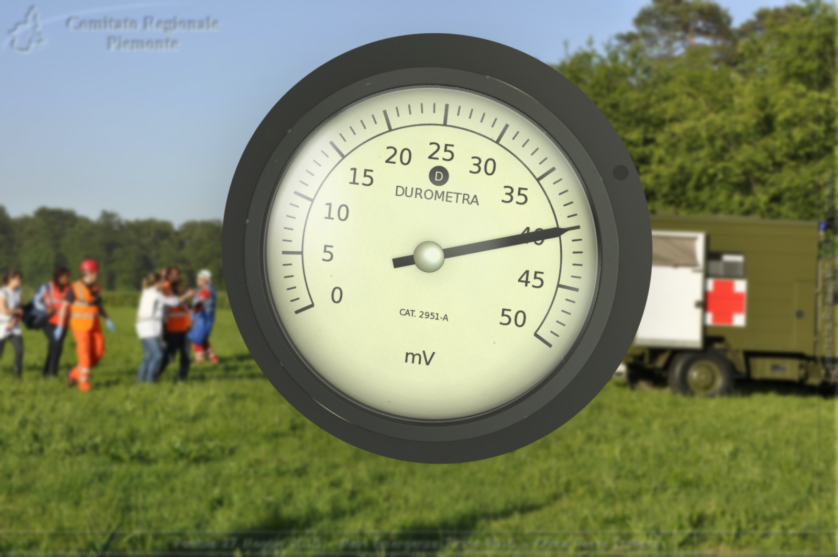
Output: **40** mV
